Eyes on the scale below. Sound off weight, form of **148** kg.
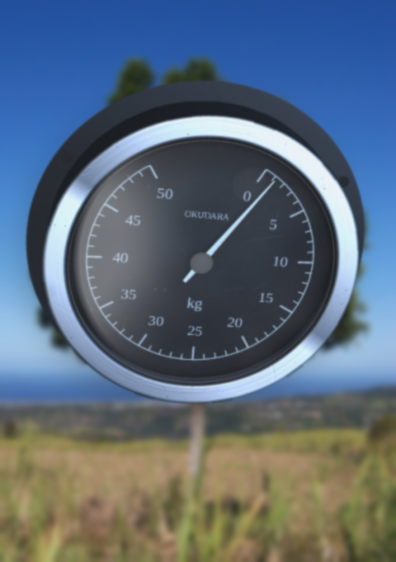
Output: **1** kg
